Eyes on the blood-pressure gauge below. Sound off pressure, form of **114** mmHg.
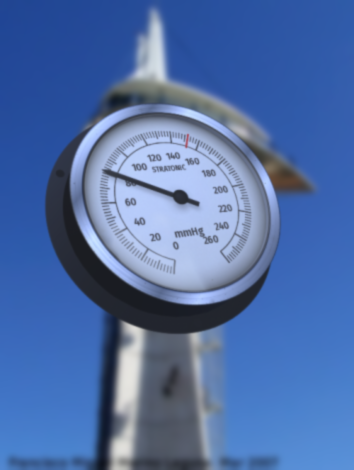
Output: **80** mmHg
